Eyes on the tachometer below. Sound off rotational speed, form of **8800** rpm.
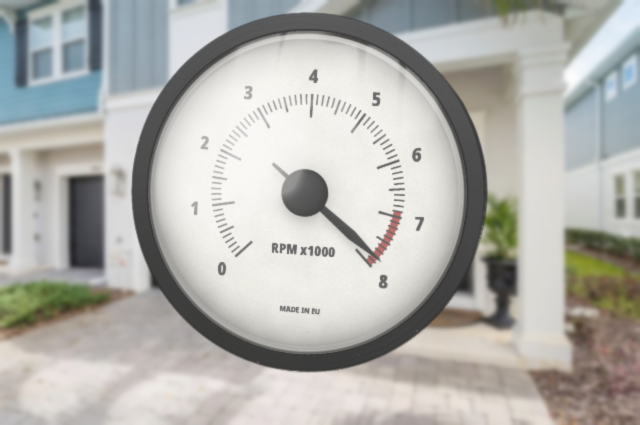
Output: **7800** rpm
